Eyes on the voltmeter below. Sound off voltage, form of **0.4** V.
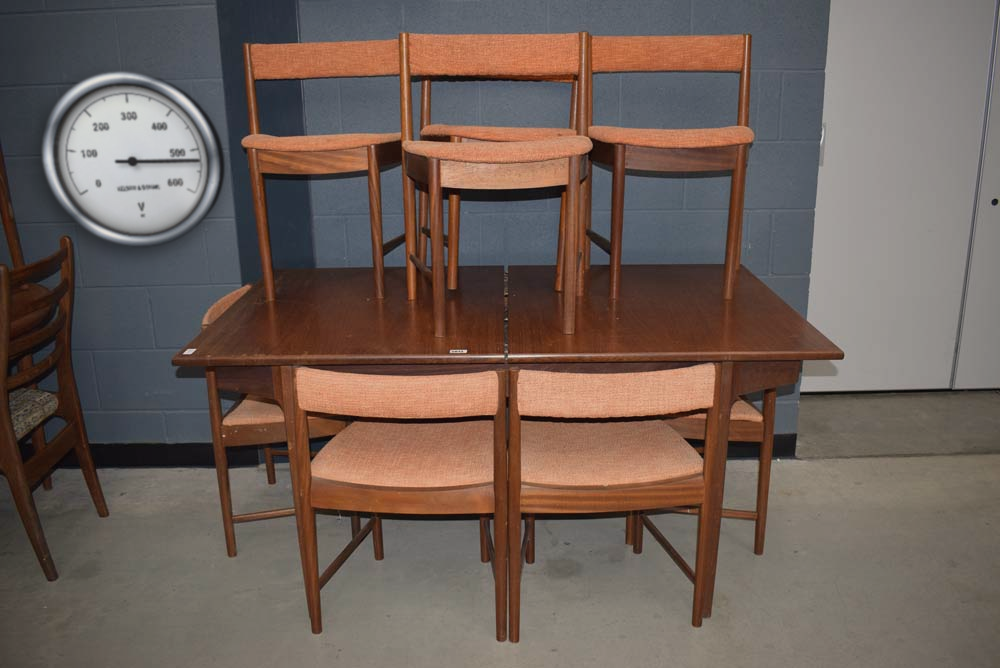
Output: **525** V
